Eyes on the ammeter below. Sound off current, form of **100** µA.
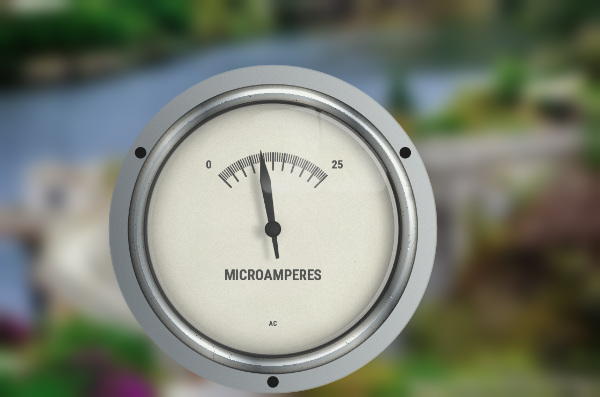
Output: **10** µA
